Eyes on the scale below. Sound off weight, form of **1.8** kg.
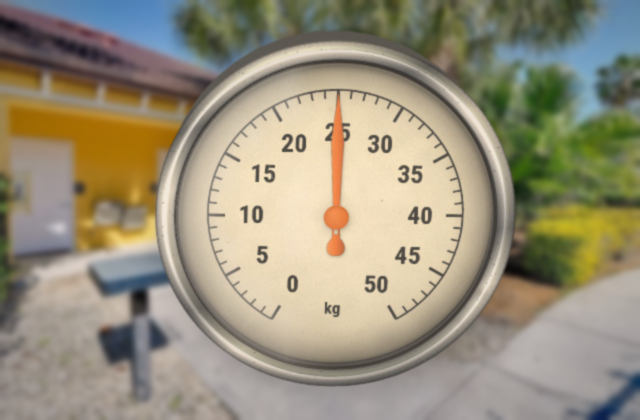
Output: **25** kg
